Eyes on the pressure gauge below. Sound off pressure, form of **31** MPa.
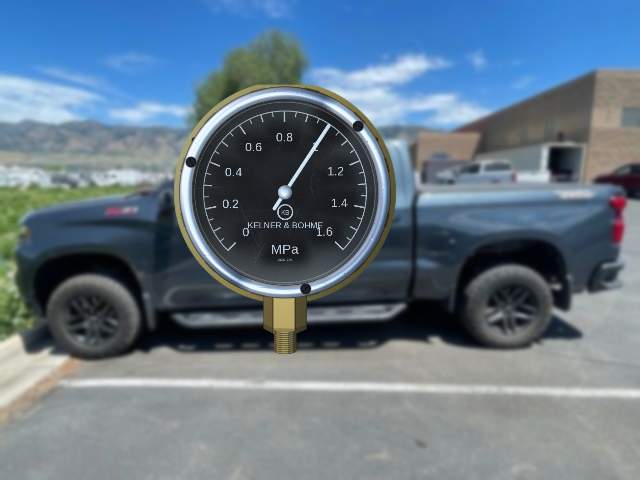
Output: **1** MPa
